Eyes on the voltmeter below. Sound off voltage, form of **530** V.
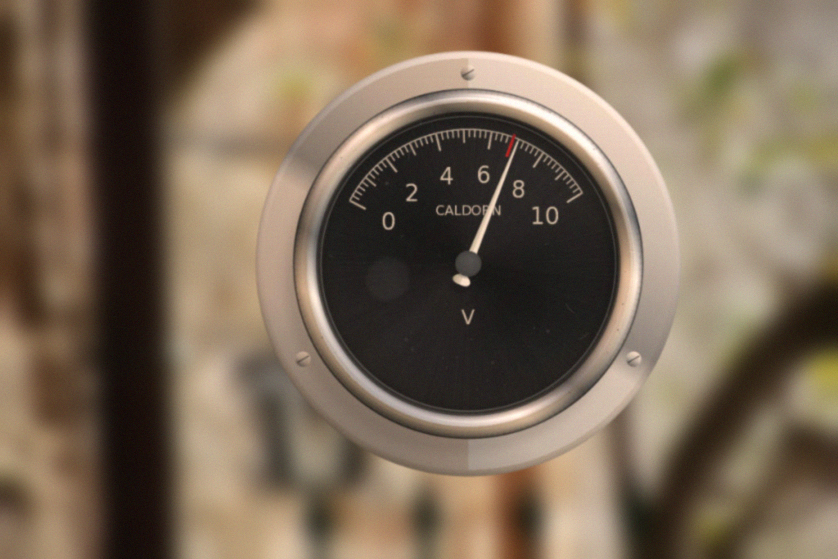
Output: **7** V
